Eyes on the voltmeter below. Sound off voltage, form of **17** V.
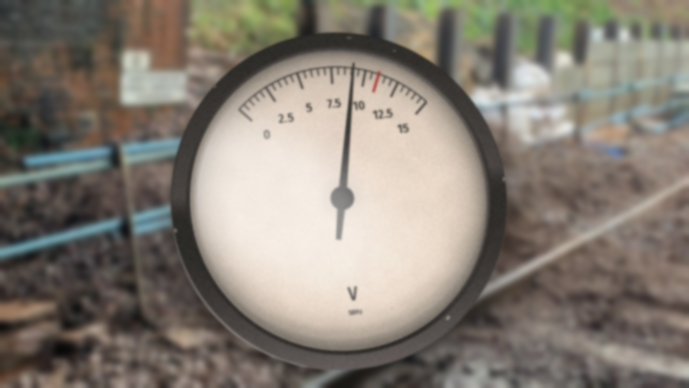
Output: **9** V
